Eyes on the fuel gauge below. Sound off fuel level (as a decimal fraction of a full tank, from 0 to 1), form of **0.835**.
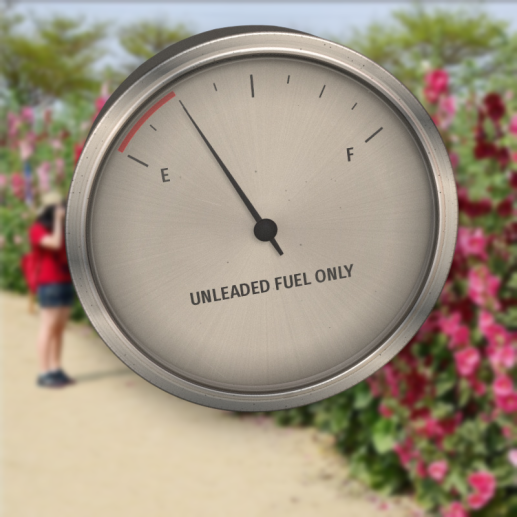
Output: **0.25**
